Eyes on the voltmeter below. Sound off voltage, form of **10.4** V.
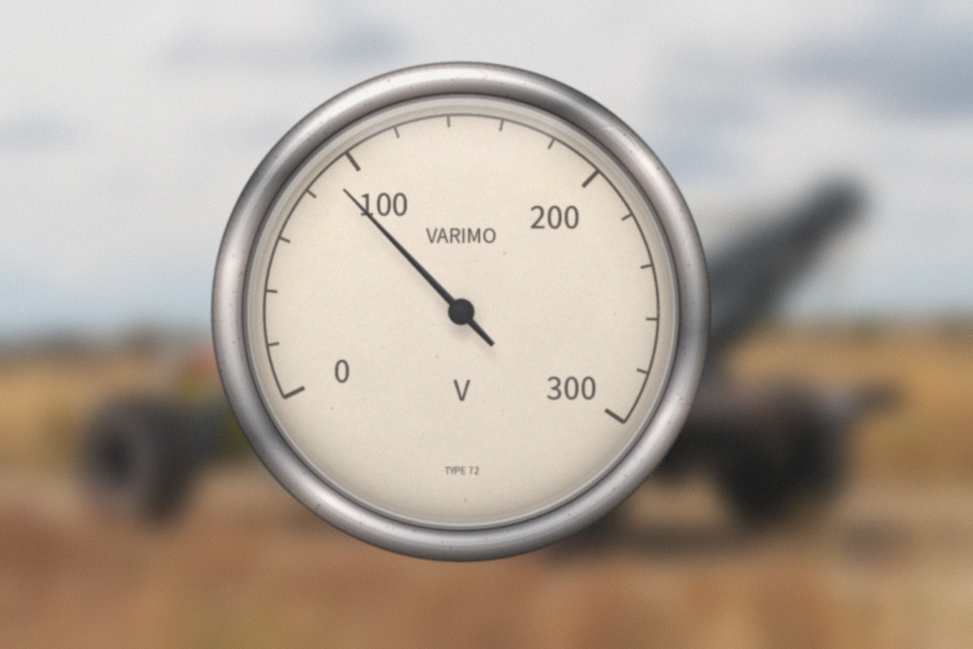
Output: **90** V
